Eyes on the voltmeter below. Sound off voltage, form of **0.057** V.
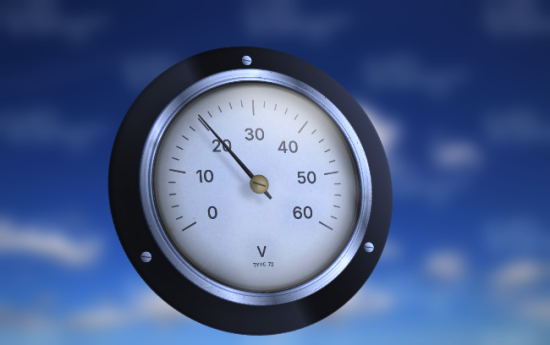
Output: **20** V
